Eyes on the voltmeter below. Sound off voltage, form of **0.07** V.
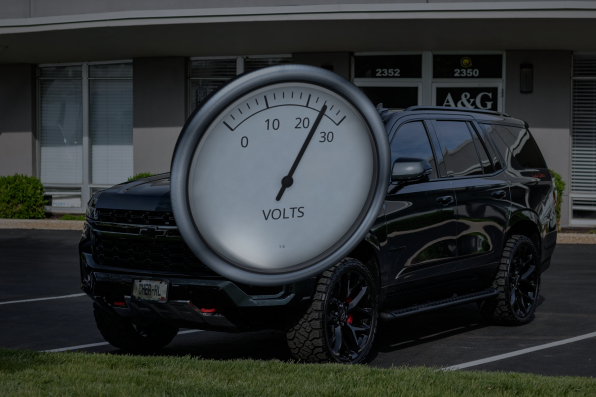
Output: **24** V
